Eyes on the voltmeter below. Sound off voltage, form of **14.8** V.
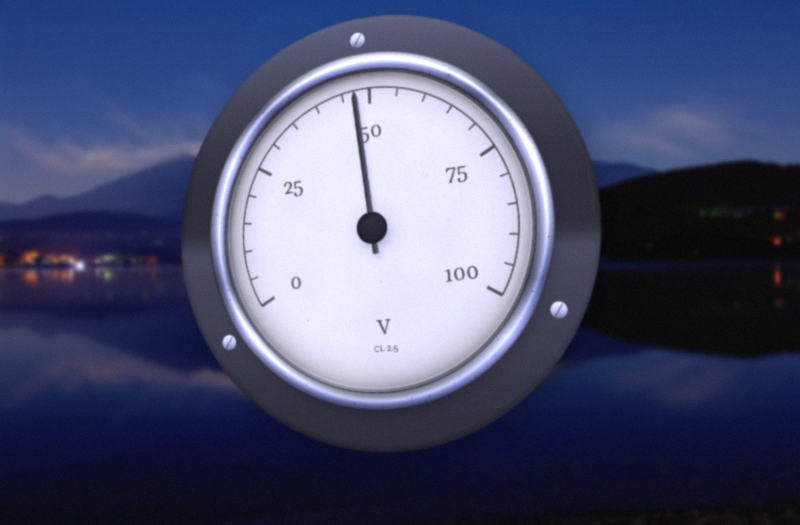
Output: **47.5** V
